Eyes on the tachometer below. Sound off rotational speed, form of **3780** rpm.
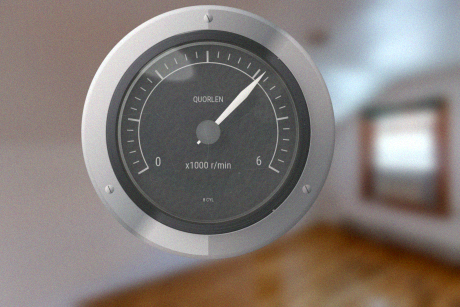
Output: **4100** rpm
